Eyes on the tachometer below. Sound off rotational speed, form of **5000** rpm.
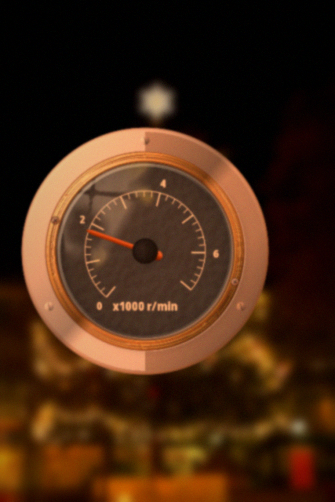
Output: **1800** rpm
